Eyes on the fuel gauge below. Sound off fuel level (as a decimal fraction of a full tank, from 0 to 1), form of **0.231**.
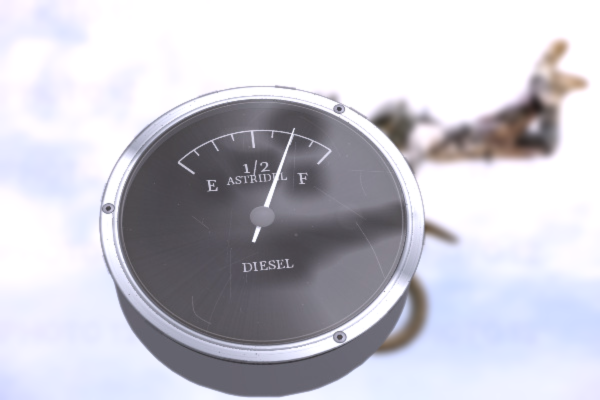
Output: **0.75**
